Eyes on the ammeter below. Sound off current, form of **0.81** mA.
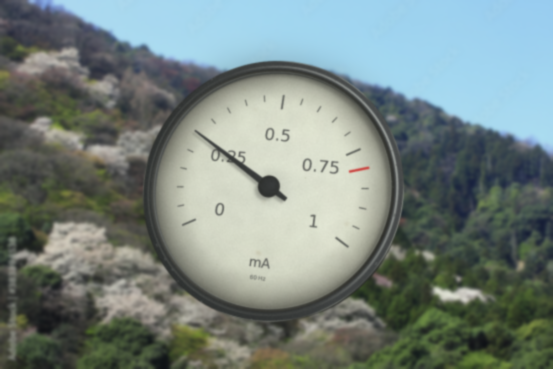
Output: **0.25** mA
